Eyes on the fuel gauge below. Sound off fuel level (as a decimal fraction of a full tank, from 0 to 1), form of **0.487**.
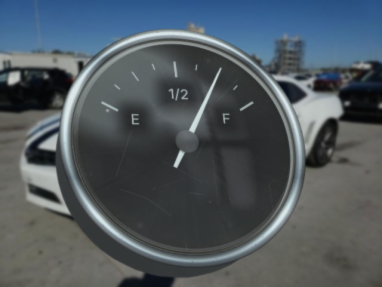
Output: **0.75**
